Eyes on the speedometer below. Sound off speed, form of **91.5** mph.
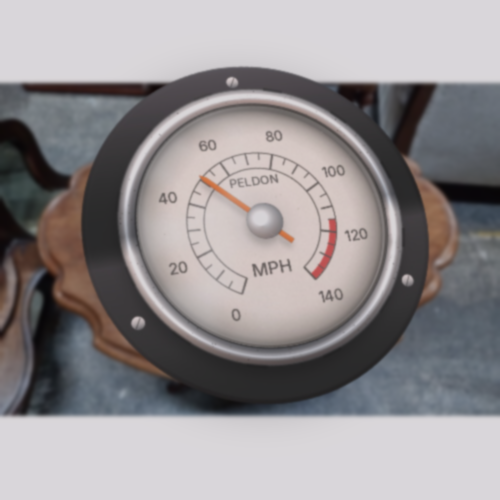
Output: **50** mph
